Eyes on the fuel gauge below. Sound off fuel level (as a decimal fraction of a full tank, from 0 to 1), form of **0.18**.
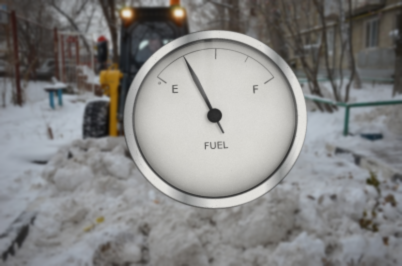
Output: **0.25**
